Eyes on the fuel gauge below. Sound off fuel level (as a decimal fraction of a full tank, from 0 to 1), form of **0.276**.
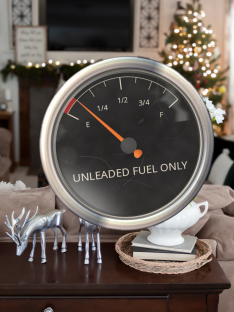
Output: **0.125**
